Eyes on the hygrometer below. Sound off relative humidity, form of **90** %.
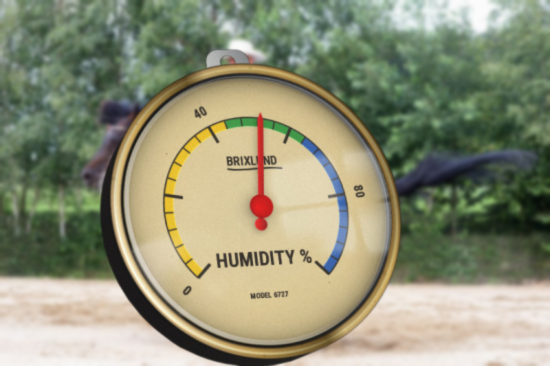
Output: **52** %
